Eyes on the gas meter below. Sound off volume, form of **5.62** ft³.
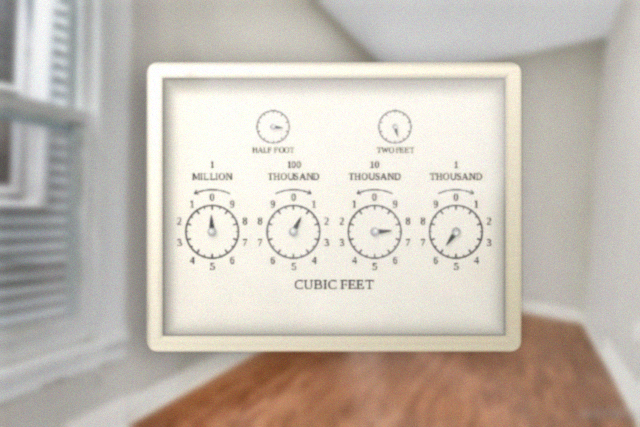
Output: **7600** ft³
